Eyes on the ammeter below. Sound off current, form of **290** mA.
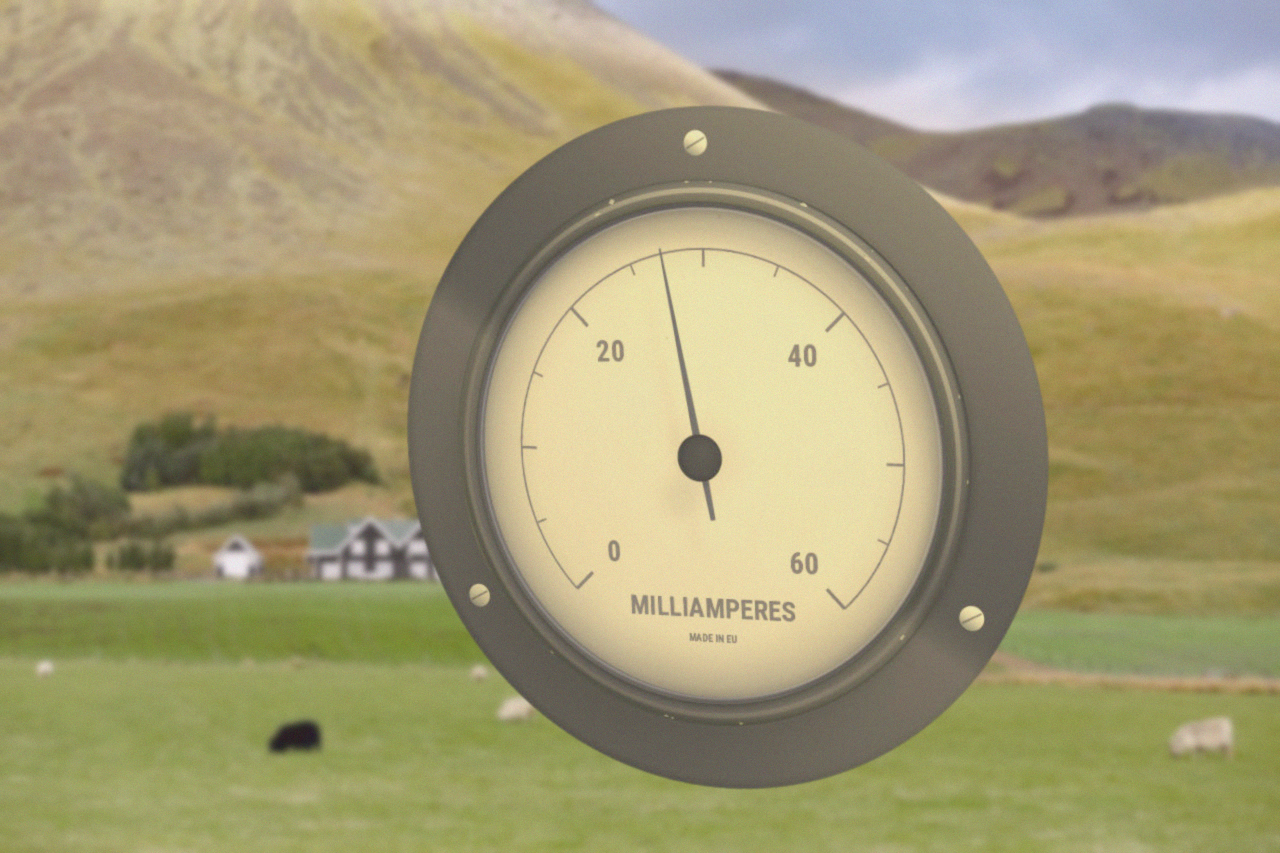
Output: **27.5** mA
